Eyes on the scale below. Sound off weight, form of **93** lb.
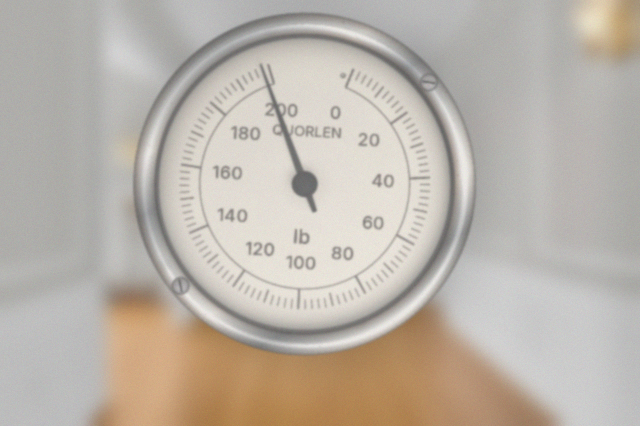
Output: **198** lb
